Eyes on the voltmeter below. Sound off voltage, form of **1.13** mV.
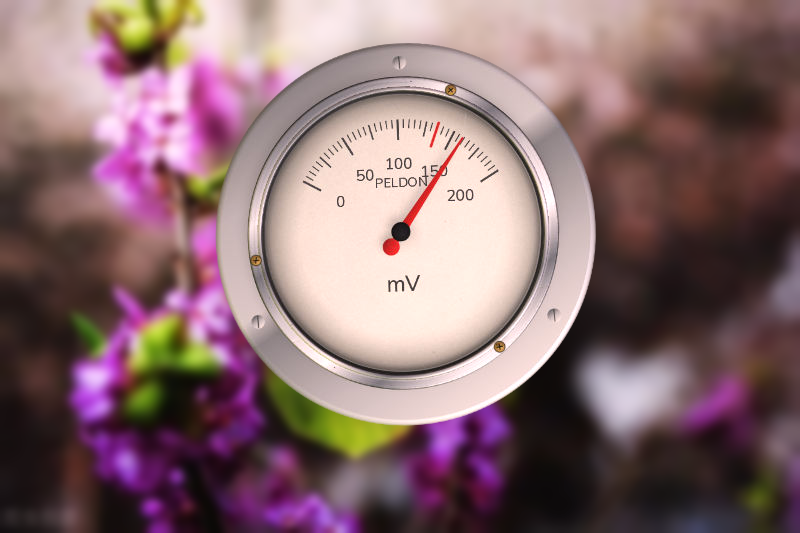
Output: **160** mV
